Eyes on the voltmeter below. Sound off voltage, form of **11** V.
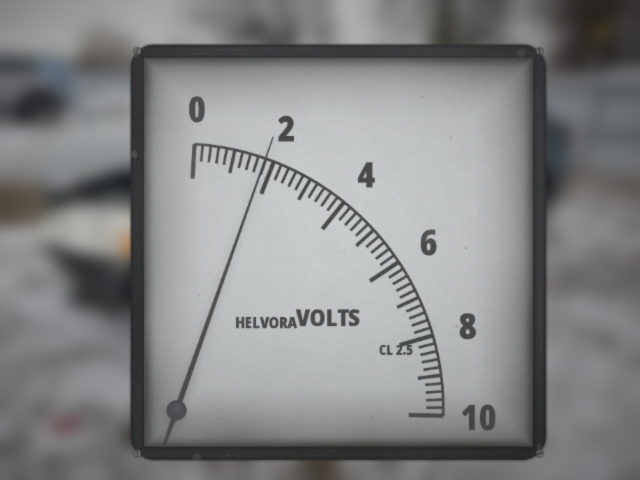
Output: **1.8** V
